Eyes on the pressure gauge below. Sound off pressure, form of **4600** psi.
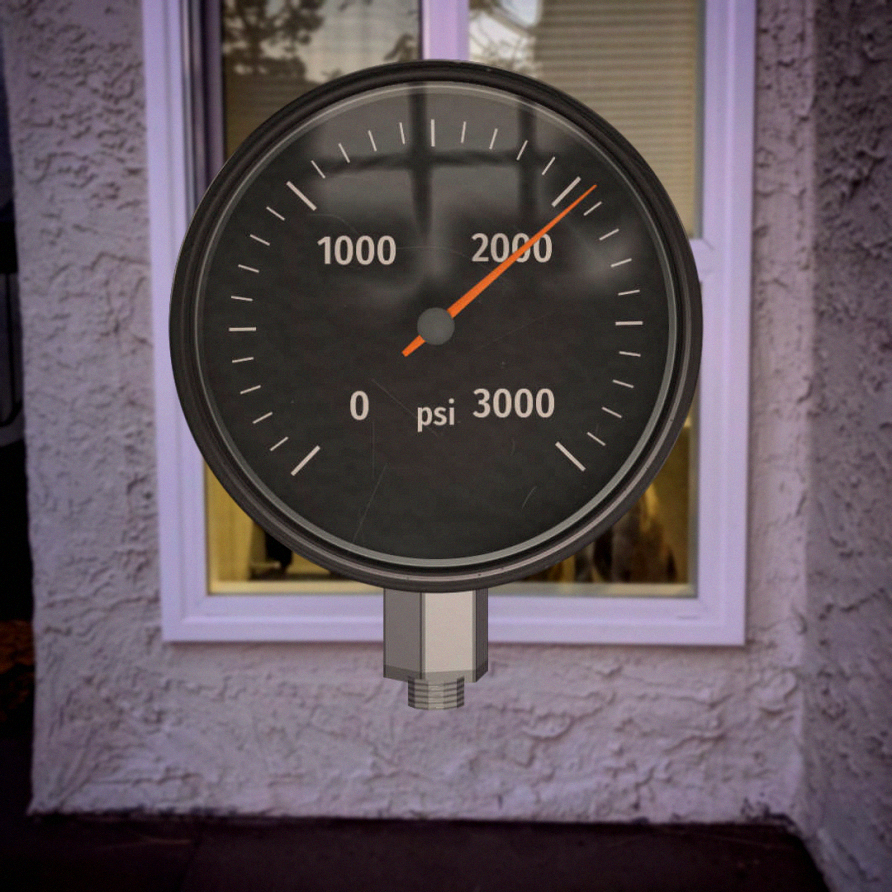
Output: **2050** psi
